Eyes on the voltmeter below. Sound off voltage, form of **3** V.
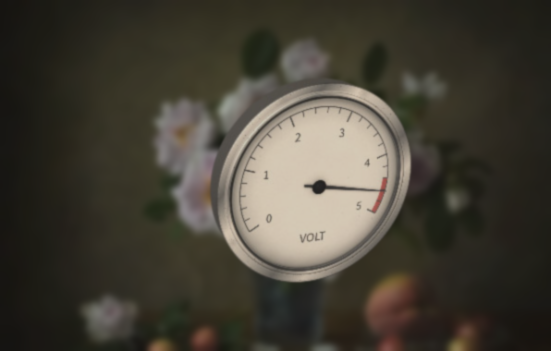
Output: **4.6** V
